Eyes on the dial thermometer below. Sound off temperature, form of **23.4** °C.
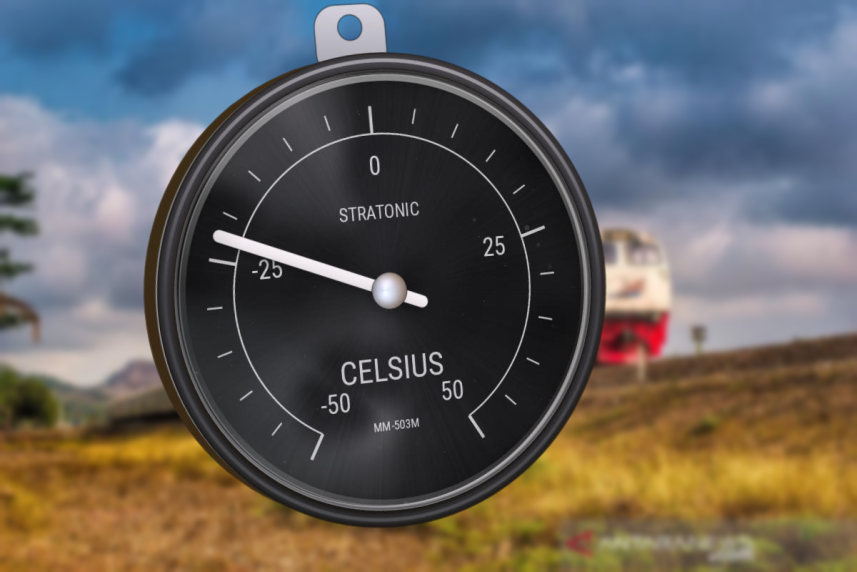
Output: **-22.5** °C
